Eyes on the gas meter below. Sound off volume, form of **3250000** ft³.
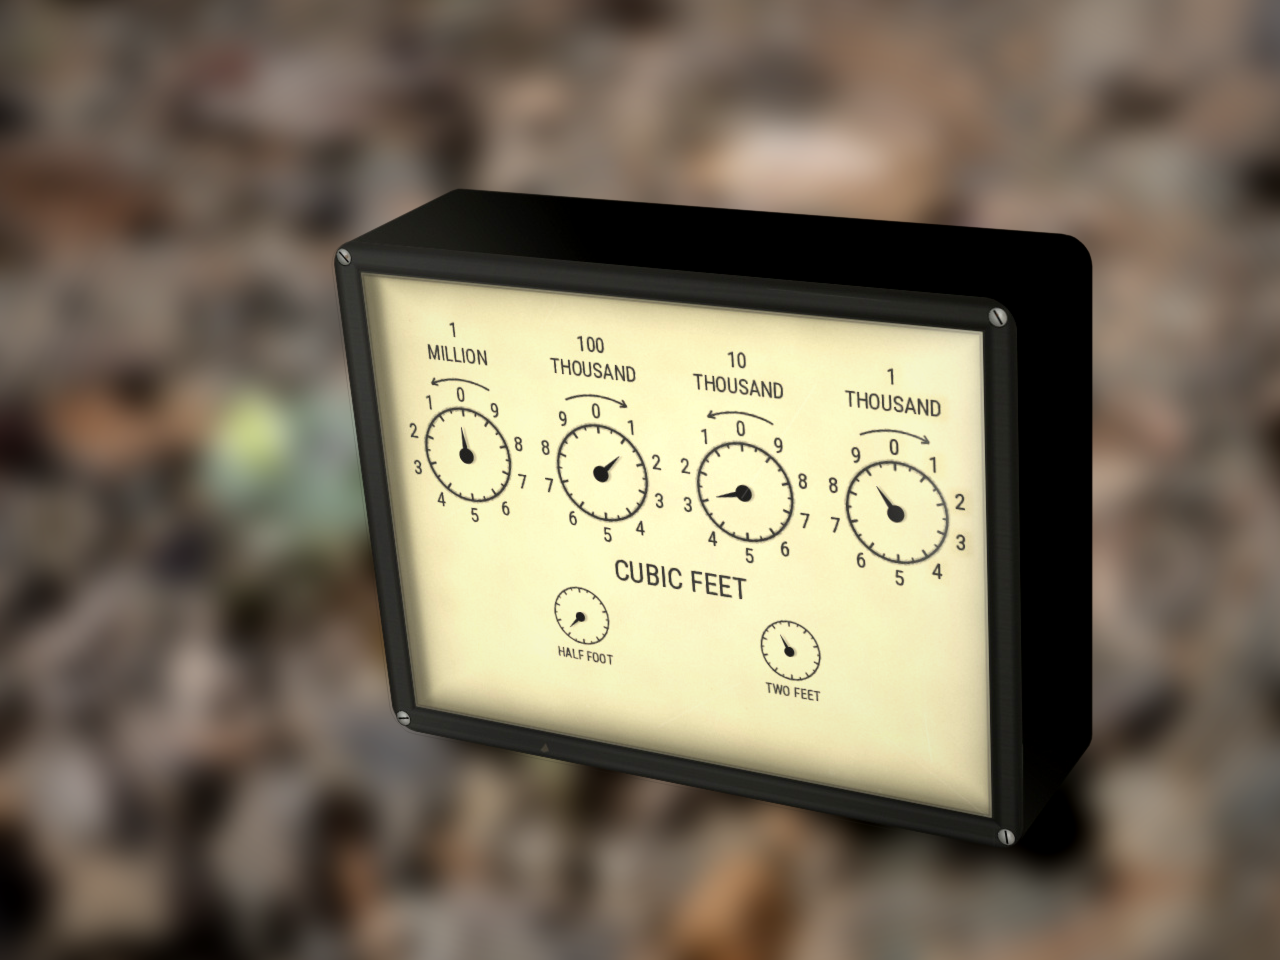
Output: **12900** ft³
